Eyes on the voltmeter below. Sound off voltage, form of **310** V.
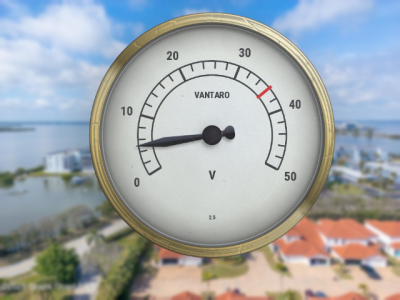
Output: **5** V
